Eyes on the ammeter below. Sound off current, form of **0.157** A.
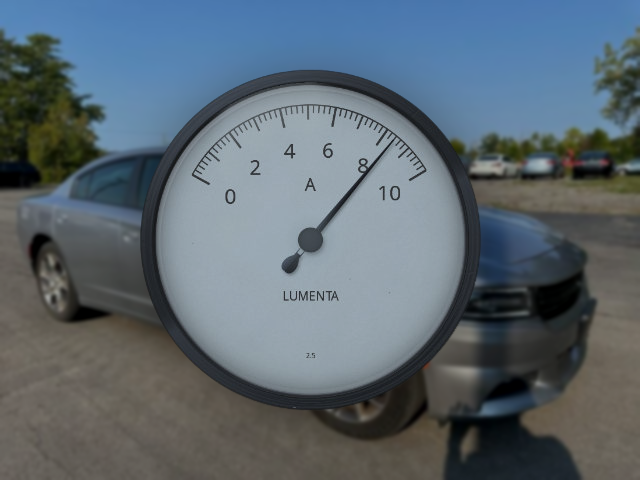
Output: **8.4** A
